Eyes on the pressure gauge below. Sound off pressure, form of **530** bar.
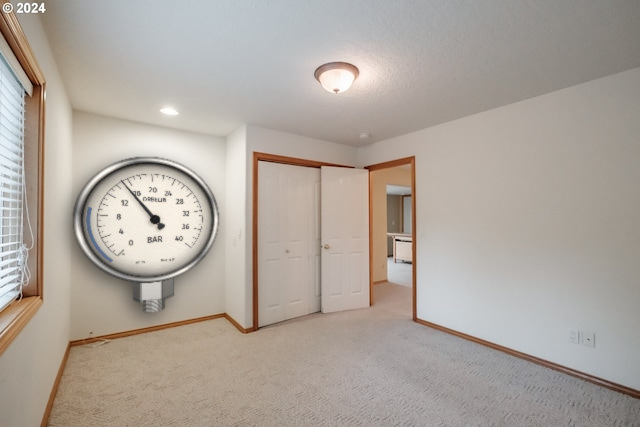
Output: **15** bar
